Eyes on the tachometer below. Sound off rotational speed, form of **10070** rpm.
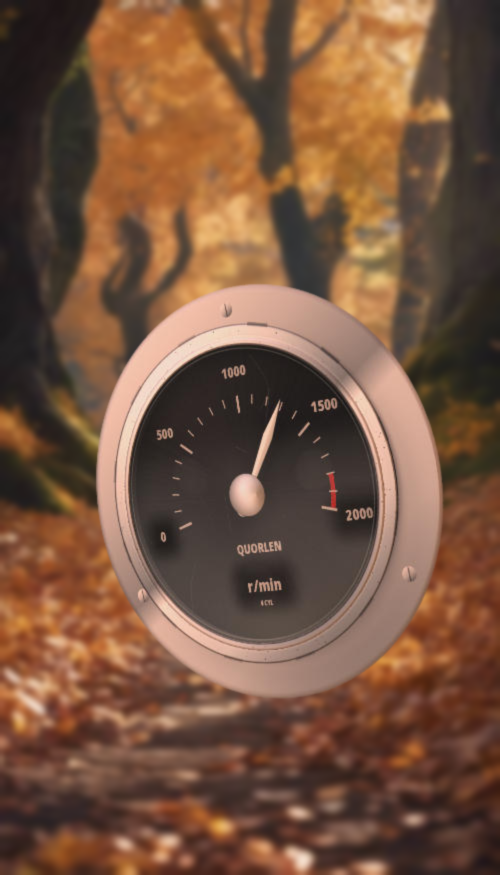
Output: **1300** rpm
